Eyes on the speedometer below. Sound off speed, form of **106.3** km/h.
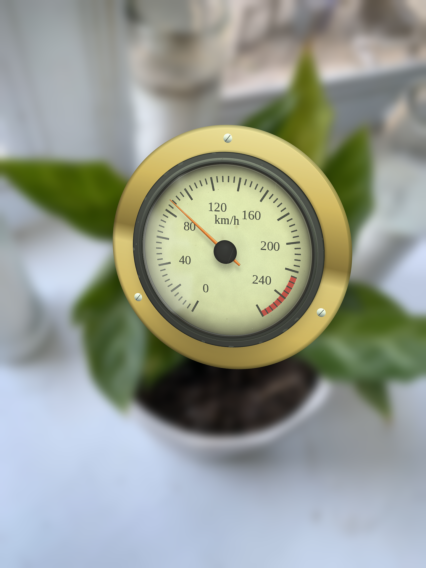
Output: **88** km/h
